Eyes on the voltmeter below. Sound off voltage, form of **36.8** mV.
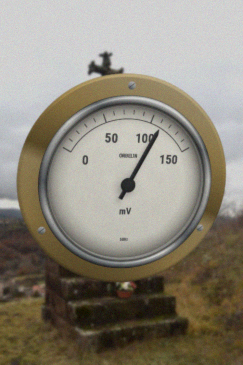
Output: **110** mV
